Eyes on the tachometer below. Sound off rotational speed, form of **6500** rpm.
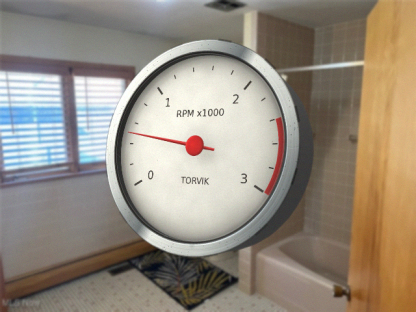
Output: **500** rpm
